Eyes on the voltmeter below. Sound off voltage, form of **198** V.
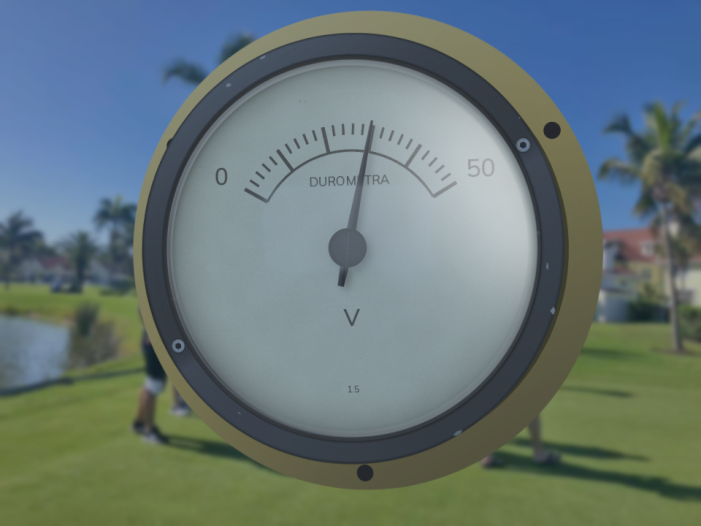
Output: **30** V
